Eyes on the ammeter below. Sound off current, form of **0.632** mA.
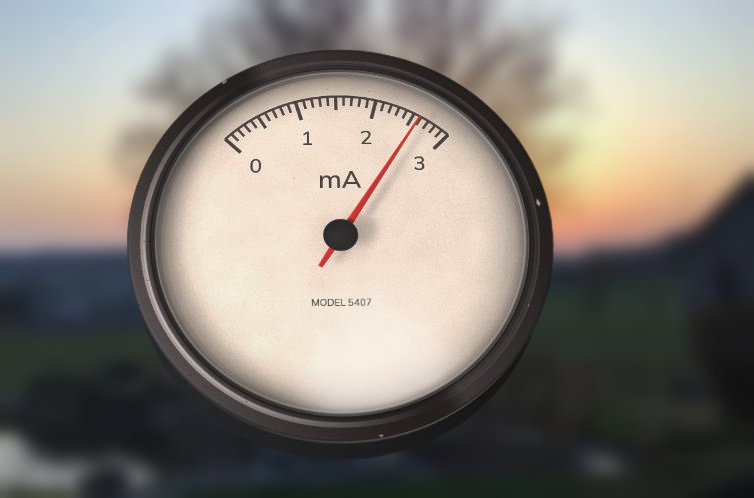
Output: **2.6** mA
